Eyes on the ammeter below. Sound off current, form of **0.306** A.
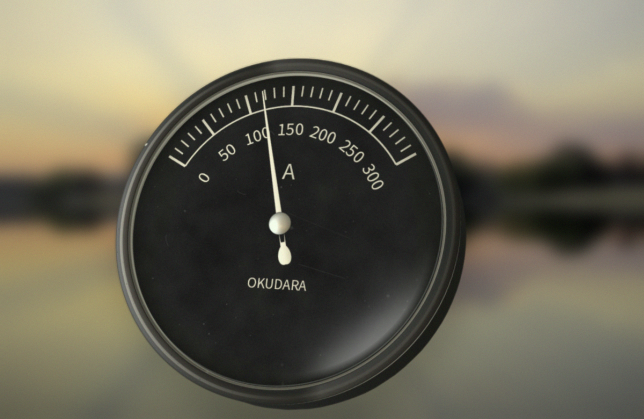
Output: **120** A
